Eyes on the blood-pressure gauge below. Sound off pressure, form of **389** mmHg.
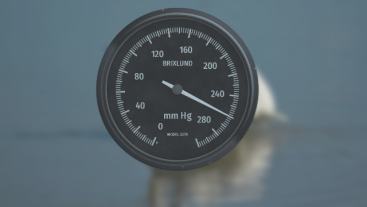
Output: **260** mmHg
